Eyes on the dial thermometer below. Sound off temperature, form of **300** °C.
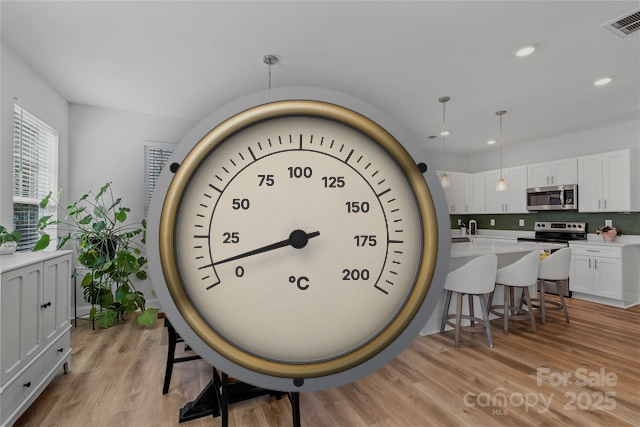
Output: **10** °C
